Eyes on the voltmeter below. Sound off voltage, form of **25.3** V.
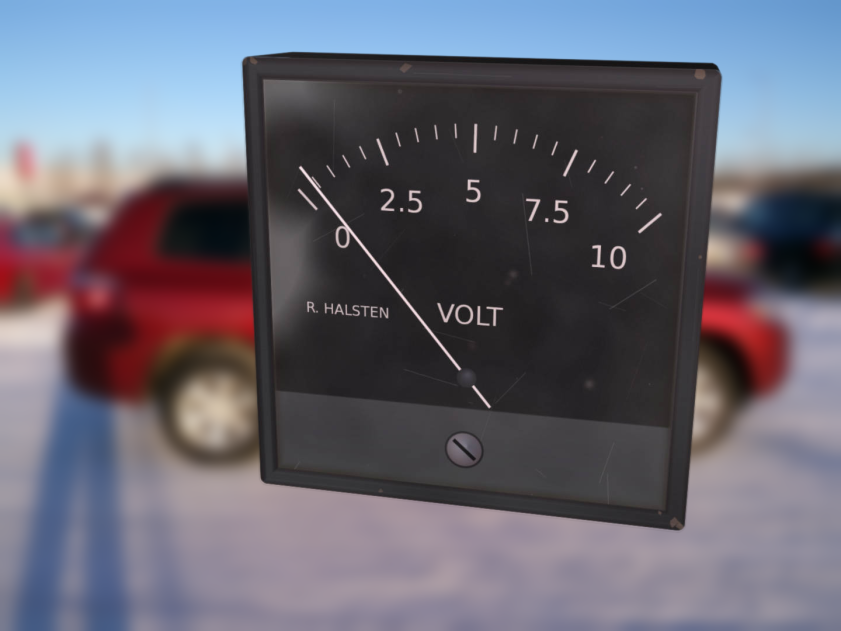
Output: **0.5** V
